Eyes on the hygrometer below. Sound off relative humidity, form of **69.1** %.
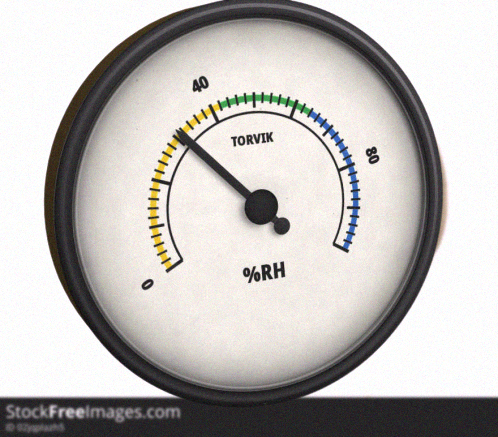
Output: **31** %
